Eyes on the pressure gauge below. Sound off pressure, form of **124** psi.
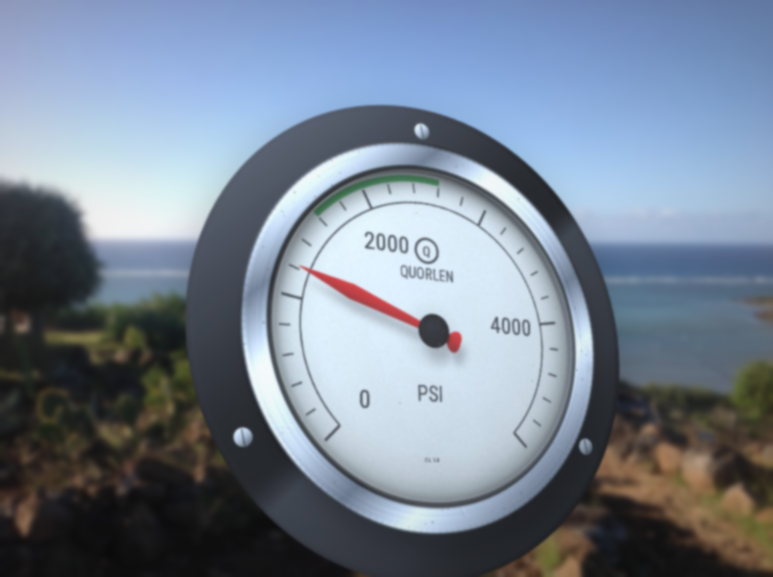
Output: **1200** psi
